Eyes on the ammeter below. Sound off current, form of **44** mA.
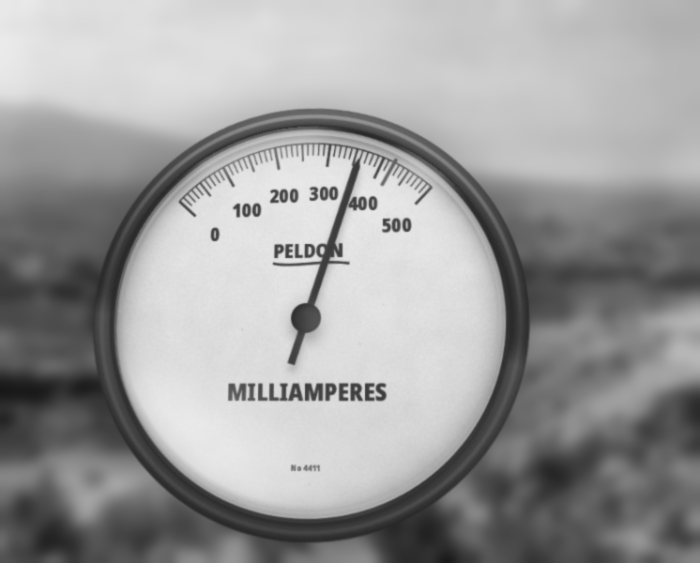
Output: **360** mA
